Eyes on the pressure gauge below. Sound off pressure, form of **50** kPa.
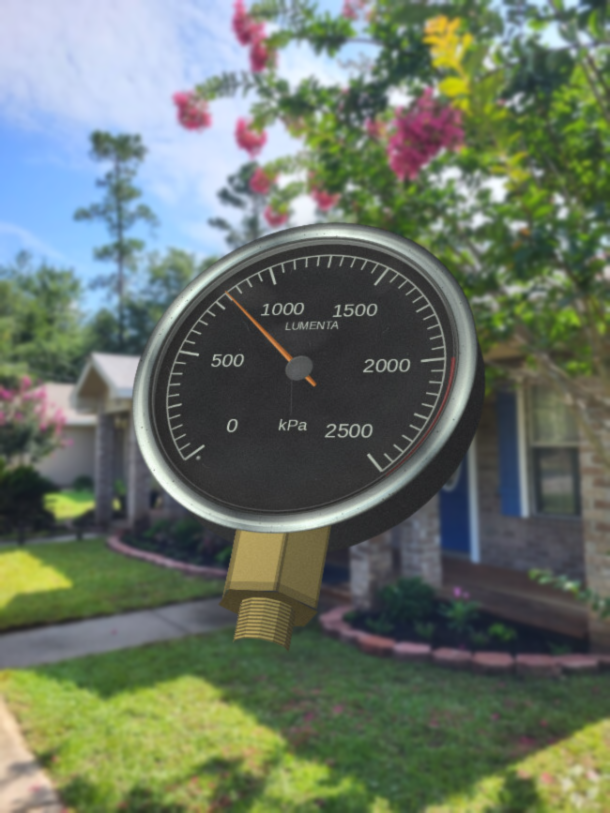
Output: **800** kPa
